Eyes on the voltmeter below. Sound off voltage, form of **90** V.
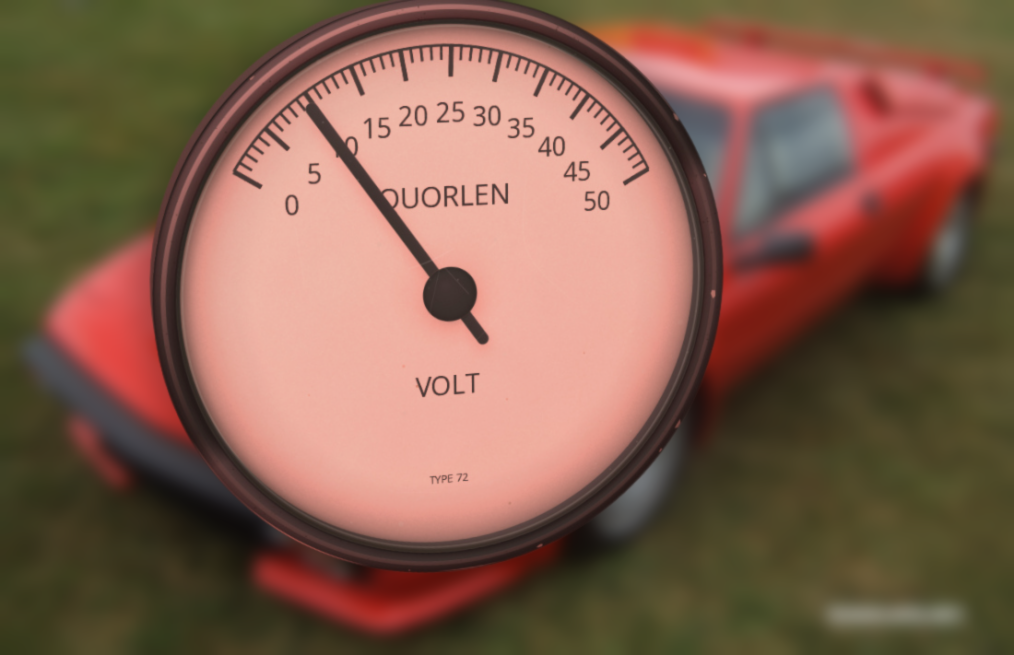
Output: **9.5** V
